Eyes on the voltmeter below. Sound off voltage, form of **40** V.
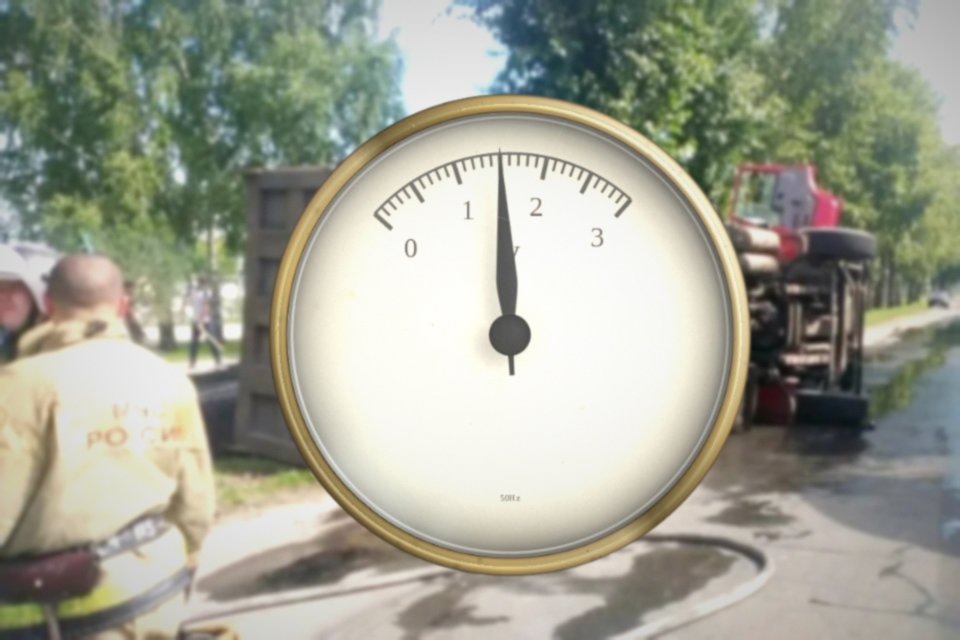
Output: **1.5** V
